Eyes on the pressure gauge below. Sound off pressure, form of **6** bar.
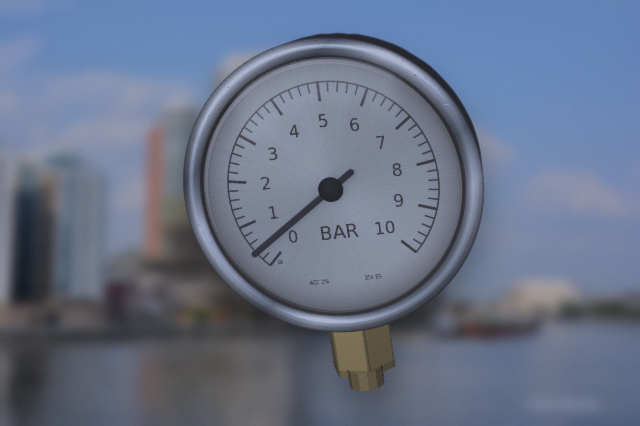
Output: **0.4** bar
